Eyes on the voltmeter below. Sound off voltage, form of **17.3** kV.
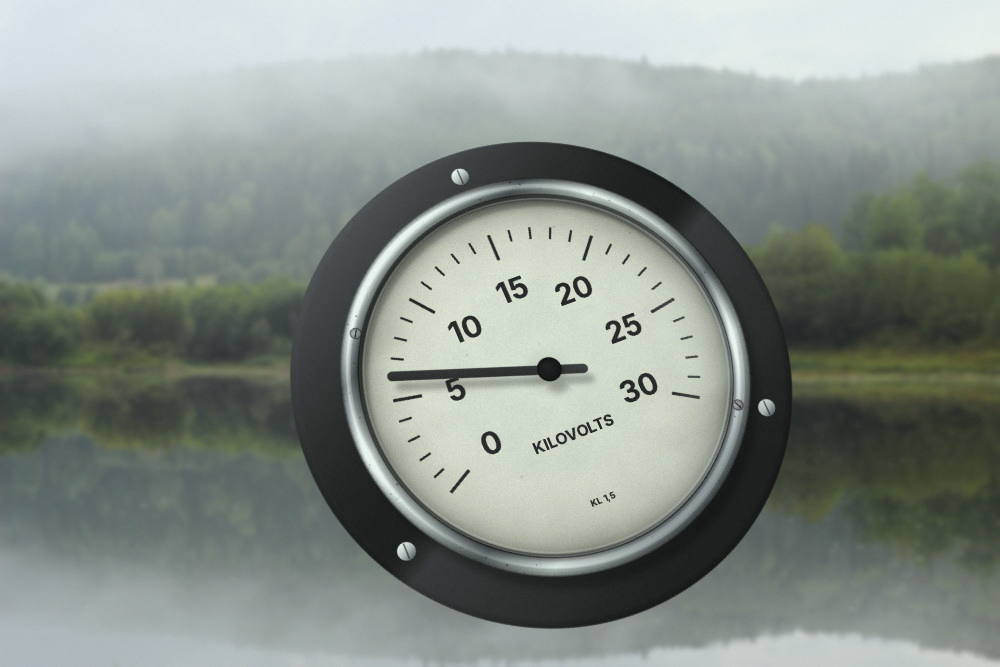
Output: **6** kV
